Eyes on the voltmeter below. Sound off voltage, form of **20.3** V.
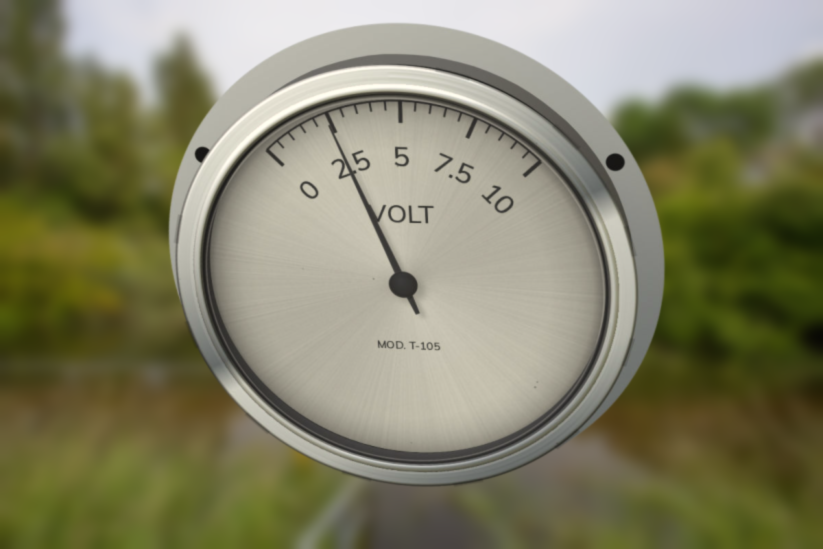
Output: **2.5** V
